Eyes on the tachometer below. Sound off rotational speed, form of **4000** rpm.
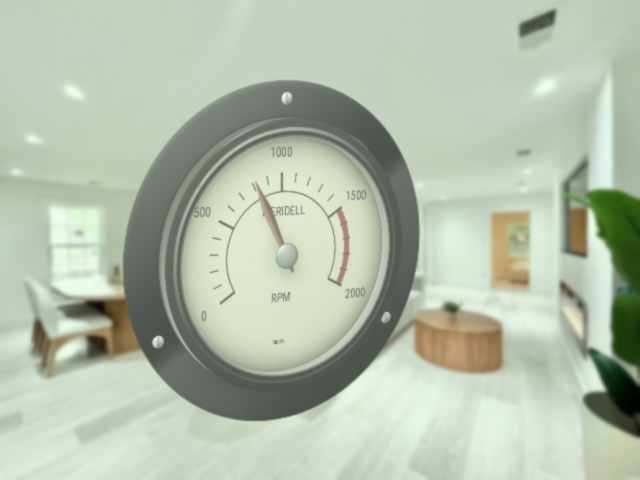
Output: **800** rpm
